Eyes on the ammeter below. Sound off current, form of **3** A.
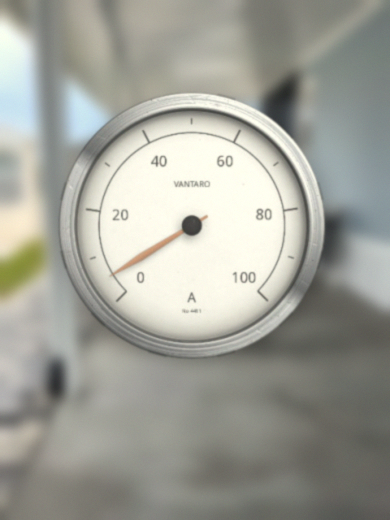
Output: **5** A
